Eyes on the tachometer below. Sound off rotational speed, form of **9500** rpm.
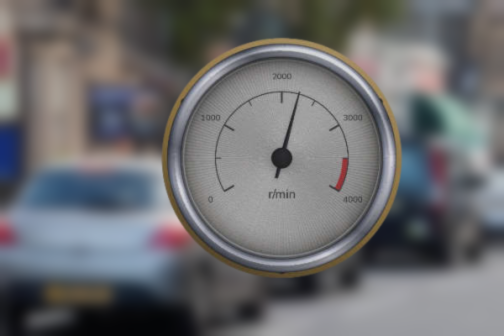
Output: **2250** rpm
